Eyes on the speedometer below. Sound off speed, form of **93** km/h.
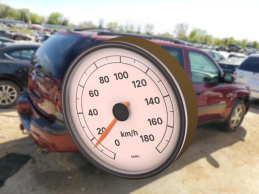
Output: **15** km/h
